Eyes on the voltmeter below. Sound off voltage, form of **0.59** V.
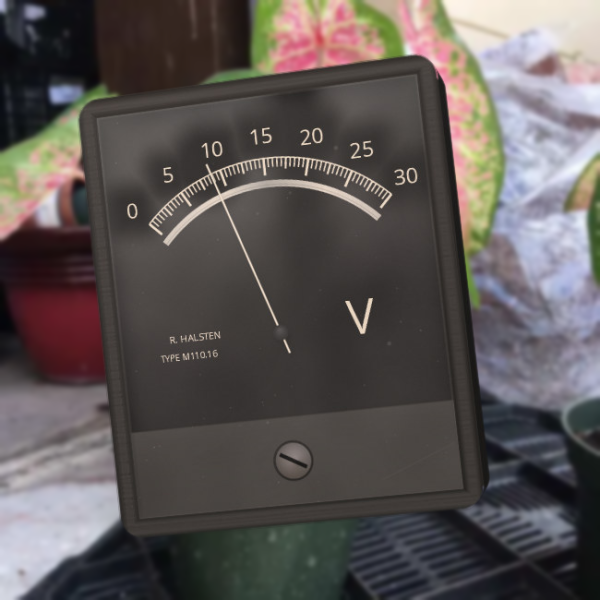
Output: **9** V
